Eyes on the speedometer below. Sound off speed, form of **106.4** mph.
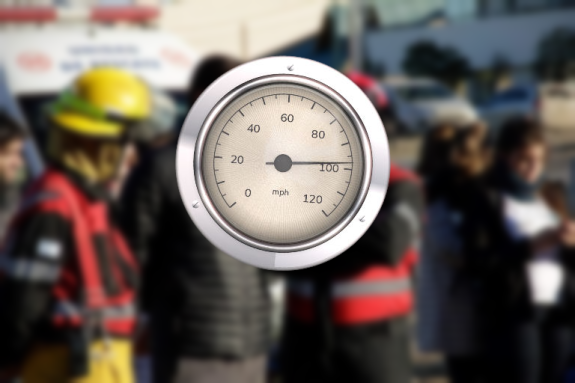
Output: **97.5** mph
